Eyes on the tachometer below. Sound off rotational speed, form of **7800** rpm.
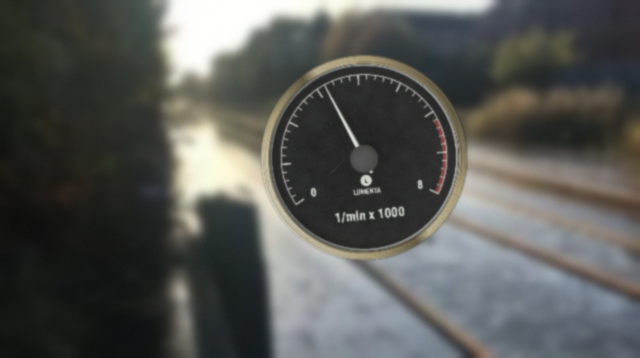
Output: **3200** rpm
